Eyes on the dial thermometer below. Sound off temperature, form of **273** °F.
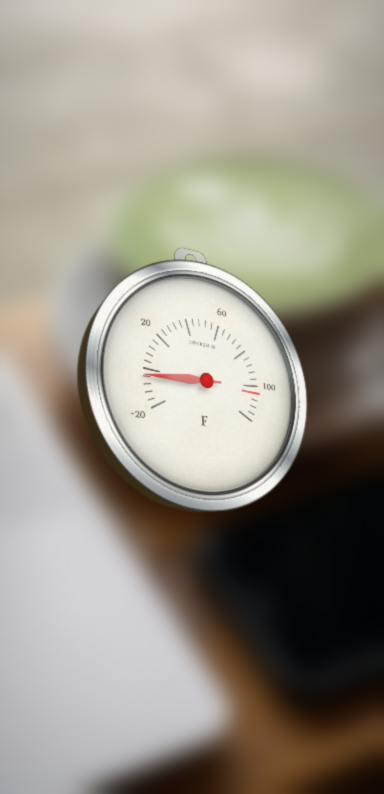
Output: **-4** °F
